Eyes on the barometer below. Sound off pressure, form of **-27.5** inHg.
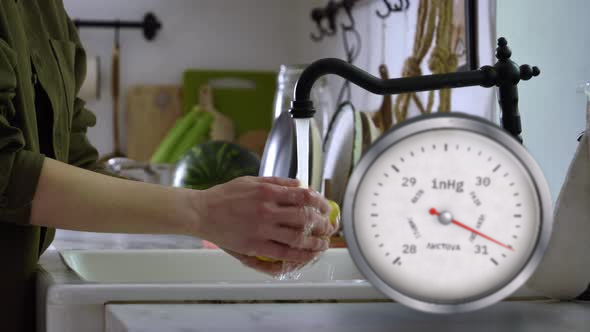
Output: **30.8** inHg
